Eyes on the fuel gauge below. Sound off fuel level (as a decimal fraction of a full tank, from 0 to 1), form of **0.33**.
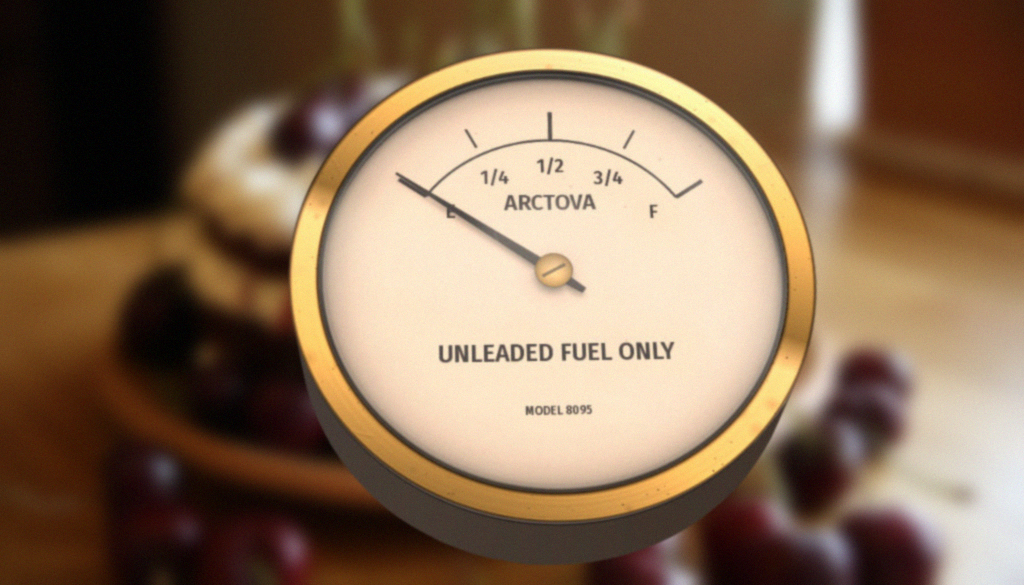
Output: **0**
